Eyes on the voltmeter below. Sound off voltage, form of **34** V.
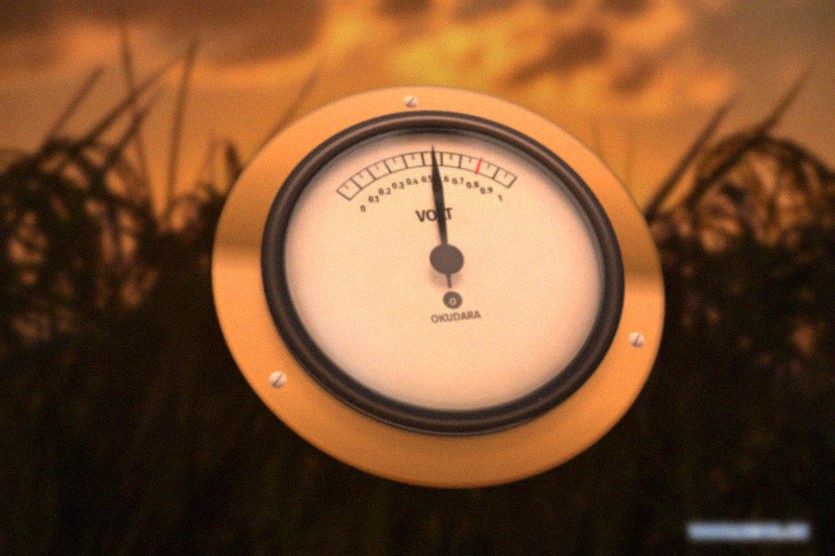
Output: **0.55** V
